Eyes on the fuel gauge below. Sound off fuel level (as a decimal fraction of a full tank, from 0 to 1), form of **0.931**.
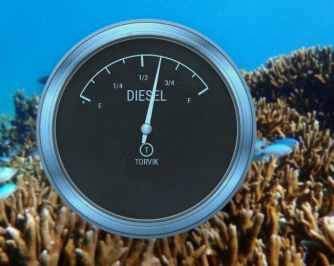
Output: **0.625**
